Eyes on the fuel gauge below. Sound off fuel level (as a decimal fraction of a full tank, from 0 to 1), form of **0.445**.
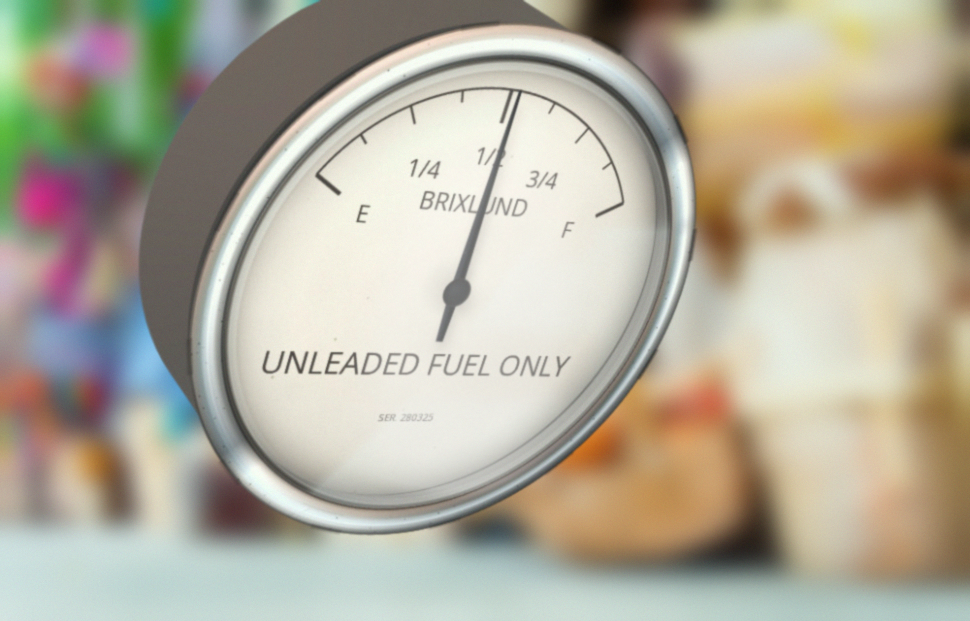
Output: **0.5**
